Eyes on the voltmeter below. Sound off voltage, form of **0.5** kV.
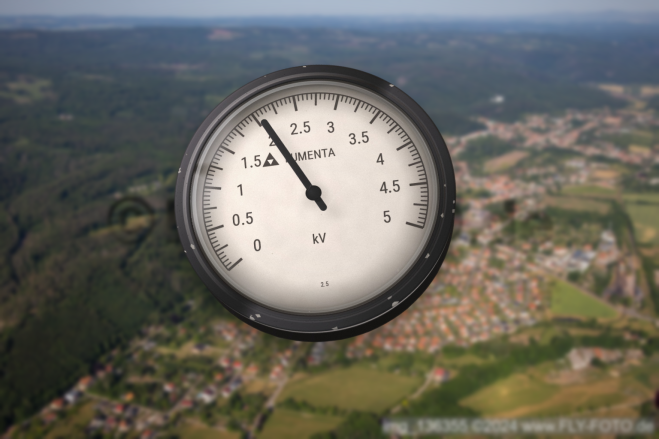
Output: **2.05** kV
